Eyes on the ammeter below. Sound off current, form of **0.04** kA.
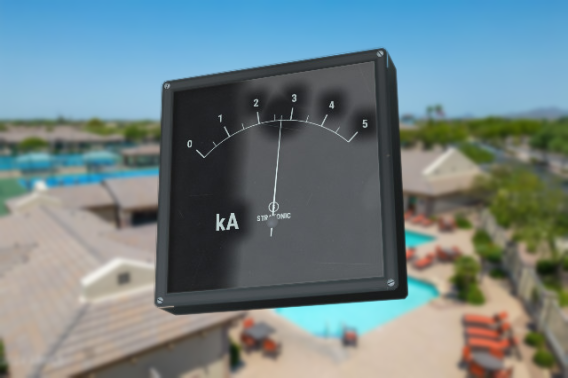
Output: **2.75** kA
